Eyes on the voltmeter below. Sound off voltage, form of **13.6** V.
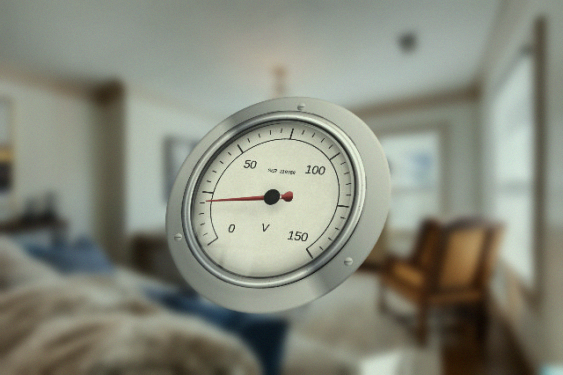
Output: **20** V
